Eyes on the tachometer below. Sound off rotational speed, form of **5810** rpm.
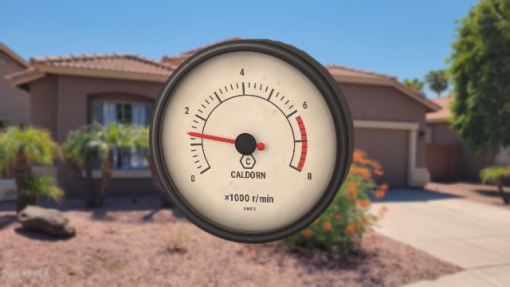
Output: **1400** rpm
